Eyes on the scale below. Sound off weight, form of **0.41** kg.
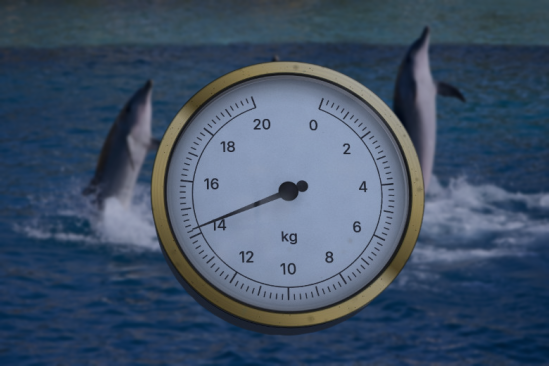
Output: **14.2** kg
